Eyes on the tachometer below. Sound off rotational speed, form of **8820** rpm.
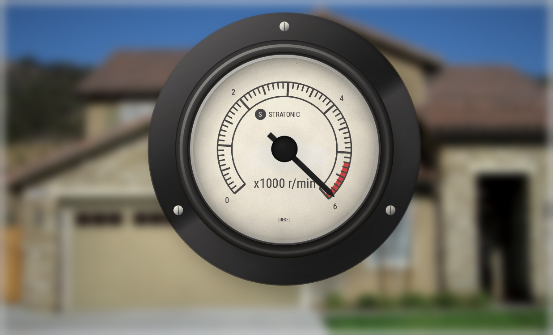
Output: **5900** rpm
